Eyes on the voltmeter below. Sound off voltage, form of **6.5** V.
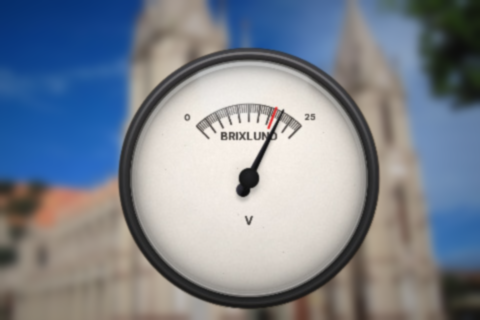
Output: **20** V
